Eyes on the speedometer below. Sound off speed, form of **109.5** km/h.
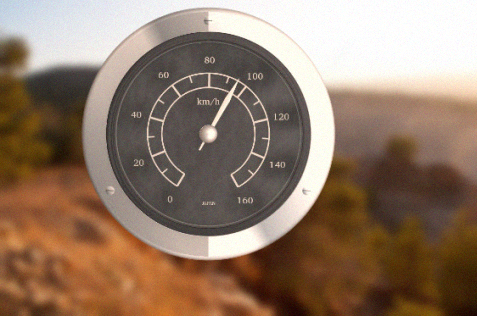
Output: **95** km/h
